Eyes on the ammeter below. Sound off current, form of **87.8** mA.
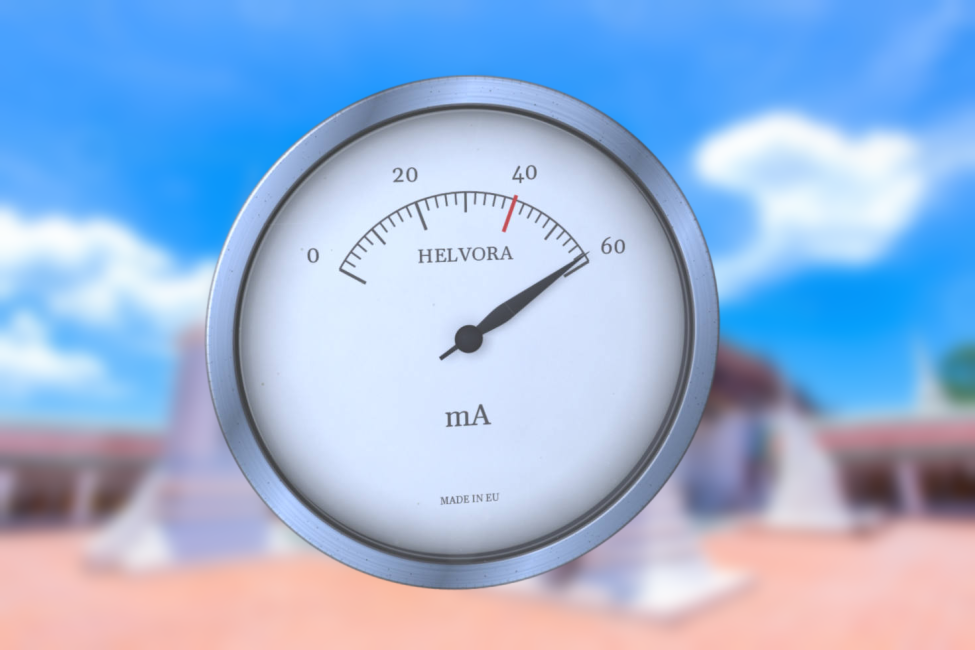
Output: **58** mA
